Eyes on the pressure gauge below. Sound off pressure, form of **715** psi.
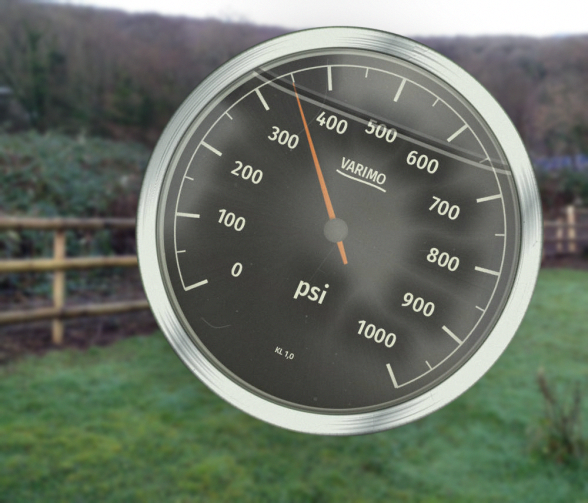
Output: **350** psi
